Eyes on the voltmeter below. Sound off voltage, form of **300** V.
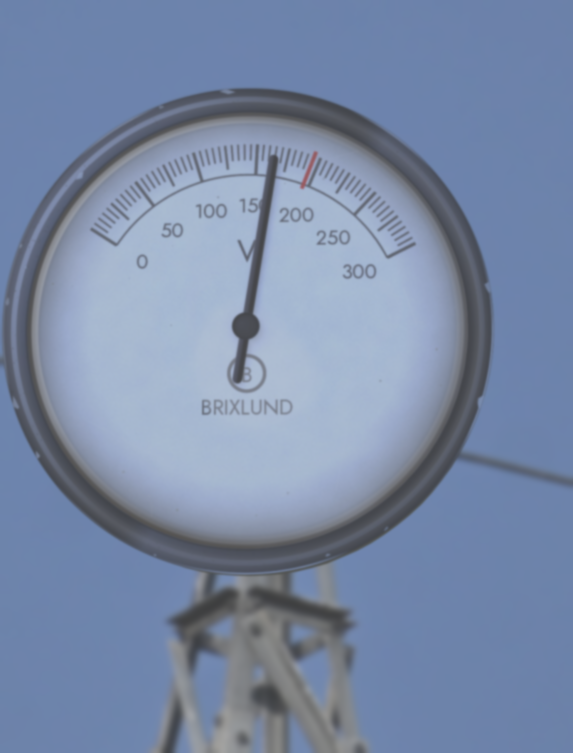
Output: **165** V
